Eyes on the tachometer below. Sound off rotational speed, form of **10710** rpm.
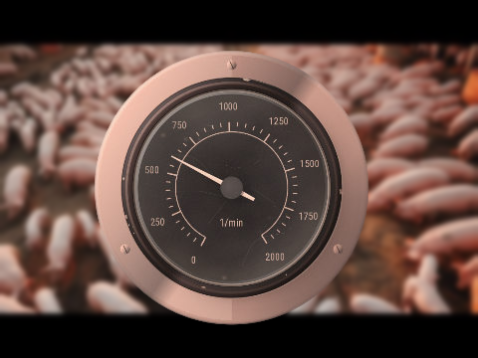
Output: **600** rpm
